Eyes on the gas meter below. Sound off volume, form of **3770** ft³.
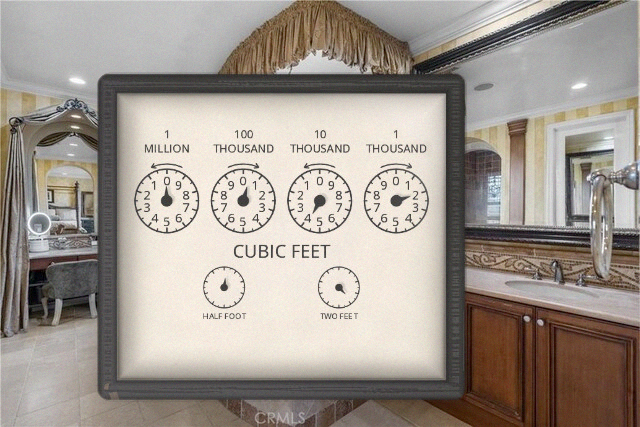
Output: **4200** ft³
